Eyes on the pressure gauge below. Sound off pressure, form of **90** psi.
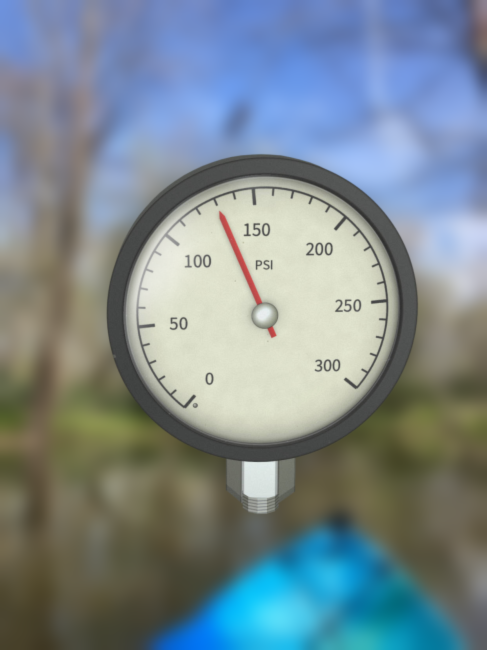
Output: **130** psi
